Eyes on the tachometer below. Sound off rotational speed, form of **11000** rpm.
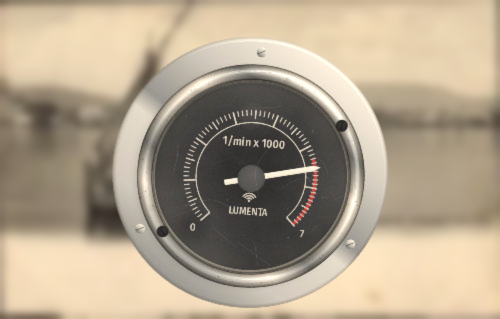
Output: **5500** rpm
